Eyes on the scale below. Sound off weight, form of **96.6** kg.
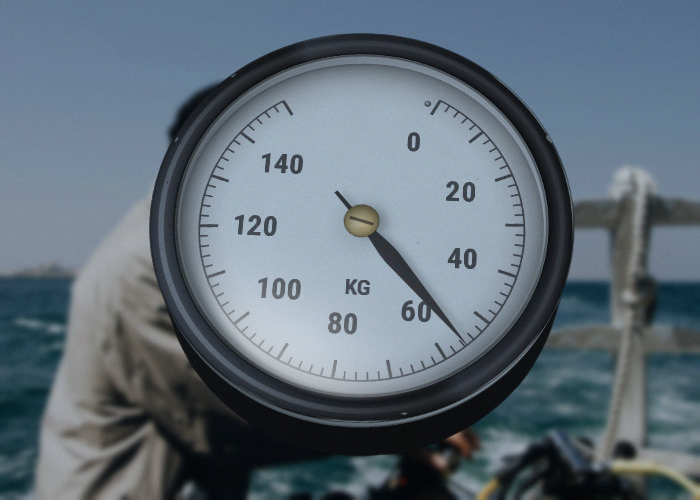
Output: **56** kg
